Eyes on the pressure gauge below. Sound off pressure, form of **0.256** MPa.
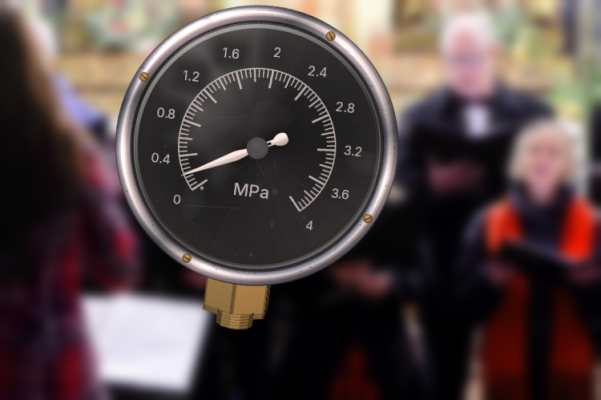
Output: **0.2** MPa
